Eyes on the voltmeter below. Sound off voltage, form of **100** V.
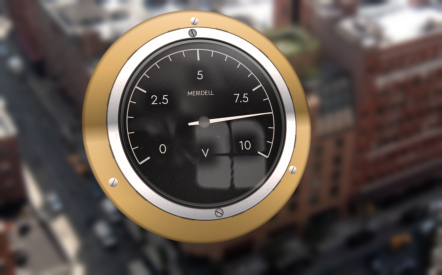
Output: **8.5** V
